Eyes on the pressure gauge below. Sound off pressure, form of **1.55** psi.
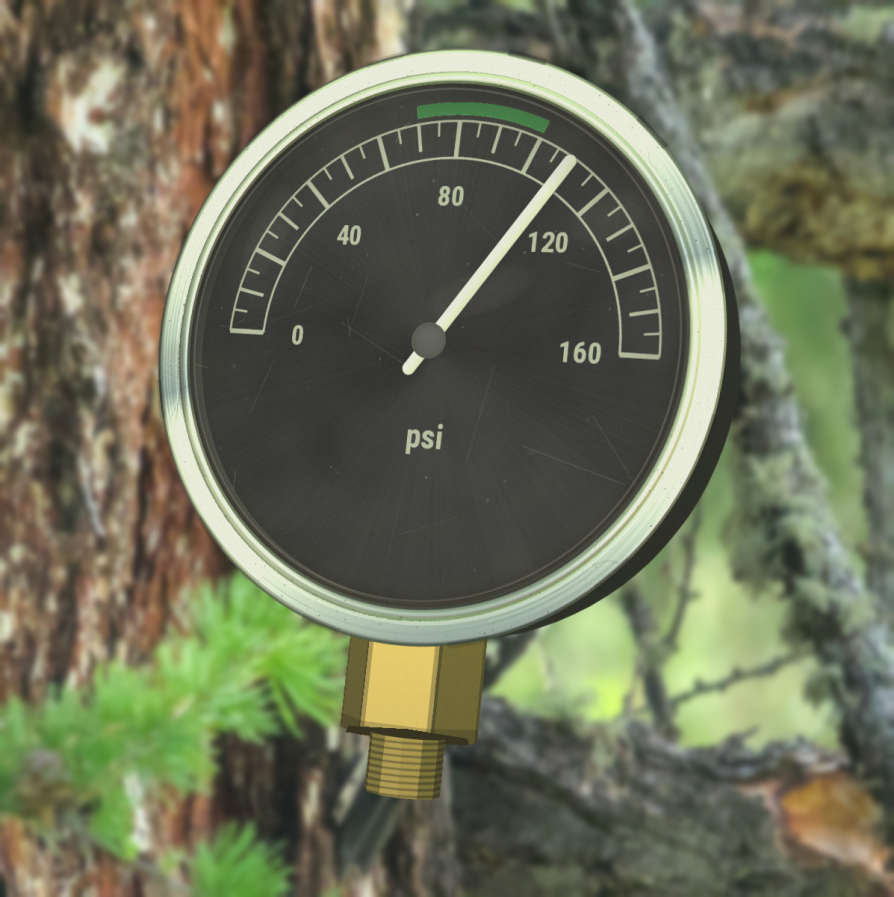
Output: **110** psi
